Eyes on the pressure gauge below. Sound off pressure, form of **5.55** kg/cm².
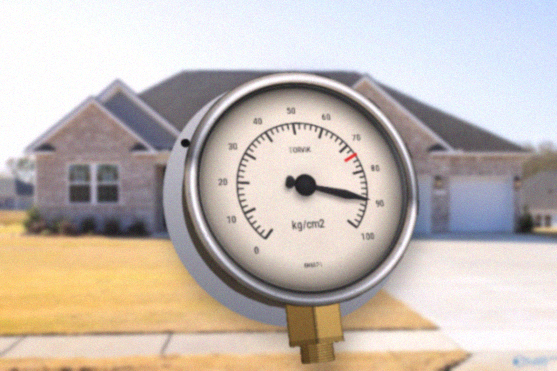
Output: **90** kg/cm²
